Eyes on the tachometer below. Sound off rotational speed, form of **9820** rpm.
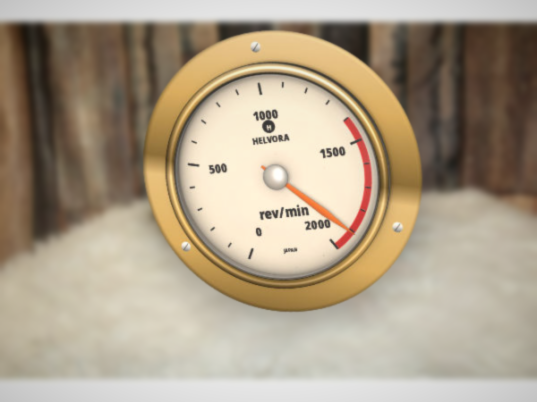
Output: **1900** rpm
